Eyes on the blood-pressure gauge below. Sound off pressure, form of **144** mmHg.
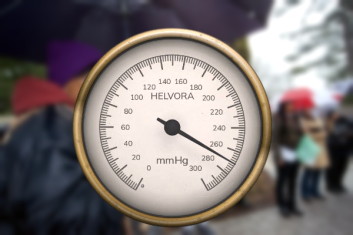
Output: **270** mmHg
